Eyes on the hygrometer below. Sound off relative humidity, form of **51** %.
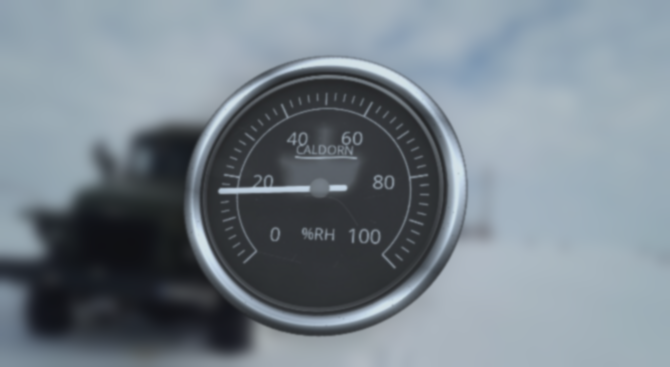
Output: **16** %
